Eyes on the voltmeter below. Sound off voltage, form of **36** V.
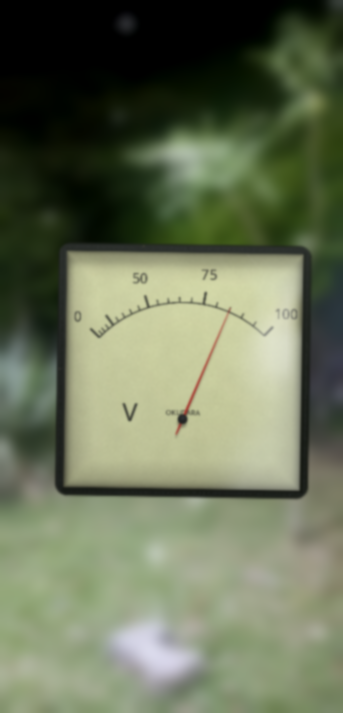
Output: **85** V
